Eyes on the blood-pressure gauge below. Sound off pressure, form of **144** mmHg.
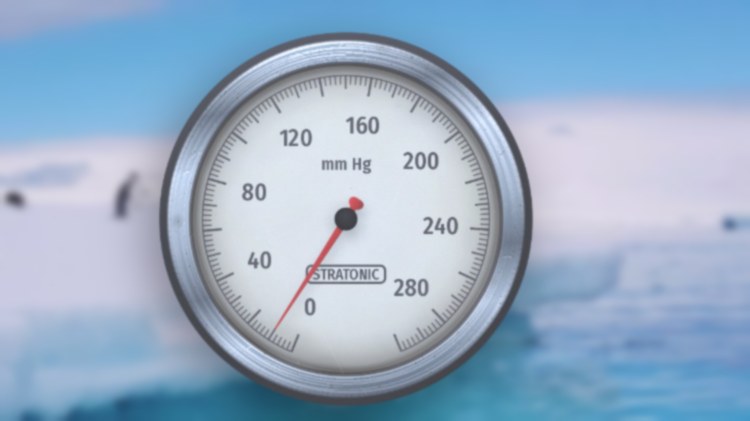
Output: **10** mmHg
